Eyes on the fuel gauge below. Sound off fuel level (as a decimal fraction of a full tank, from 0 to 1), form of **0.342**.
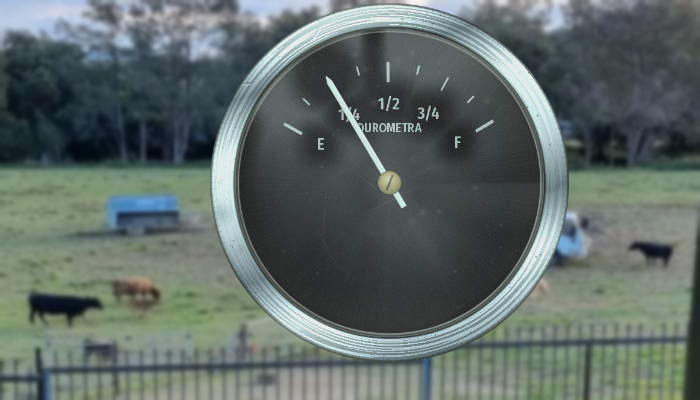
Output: **0.25**
